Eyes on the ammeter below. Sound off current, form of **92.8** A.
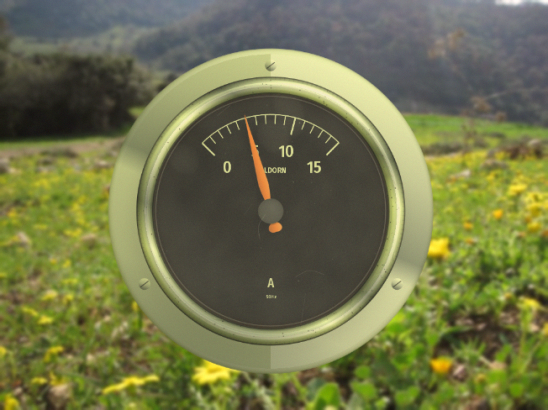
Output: **5** A
